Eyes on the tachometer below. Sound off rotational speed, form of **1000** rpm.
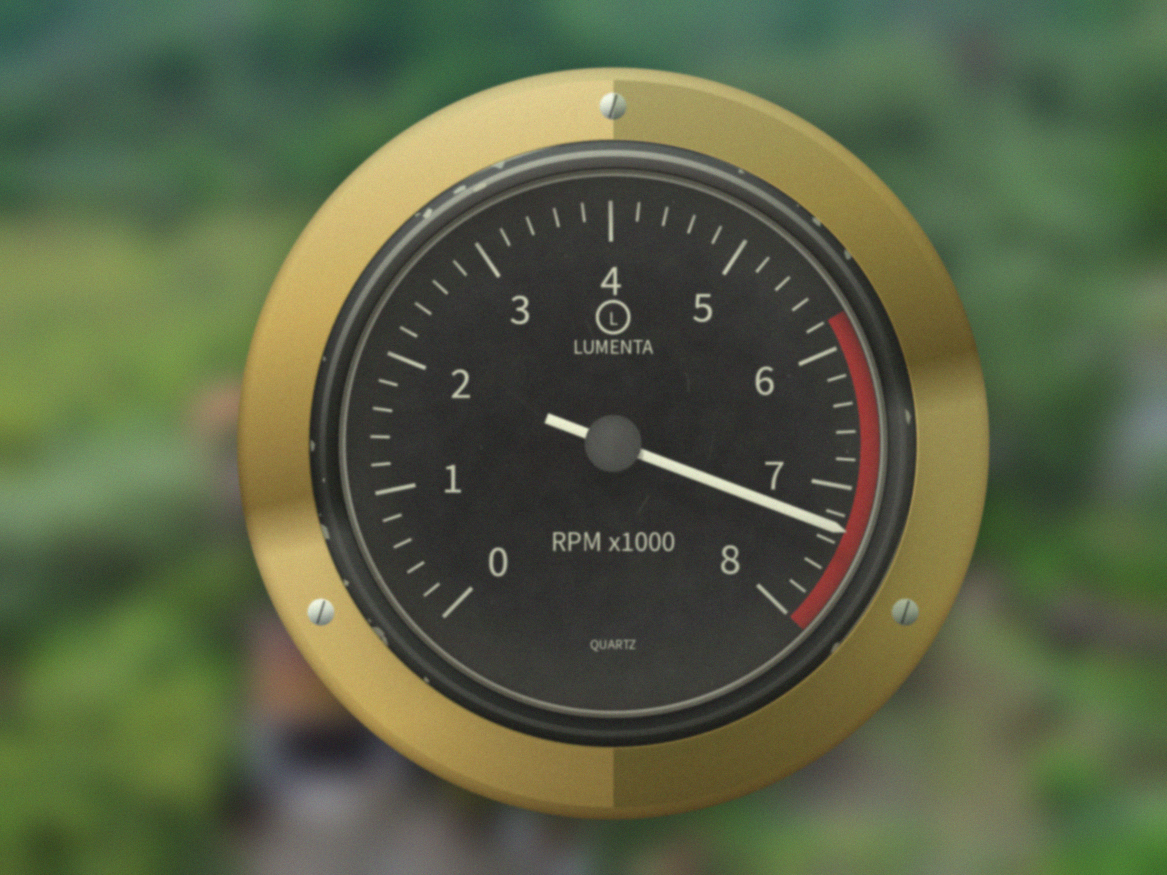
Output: **7300** rpm
